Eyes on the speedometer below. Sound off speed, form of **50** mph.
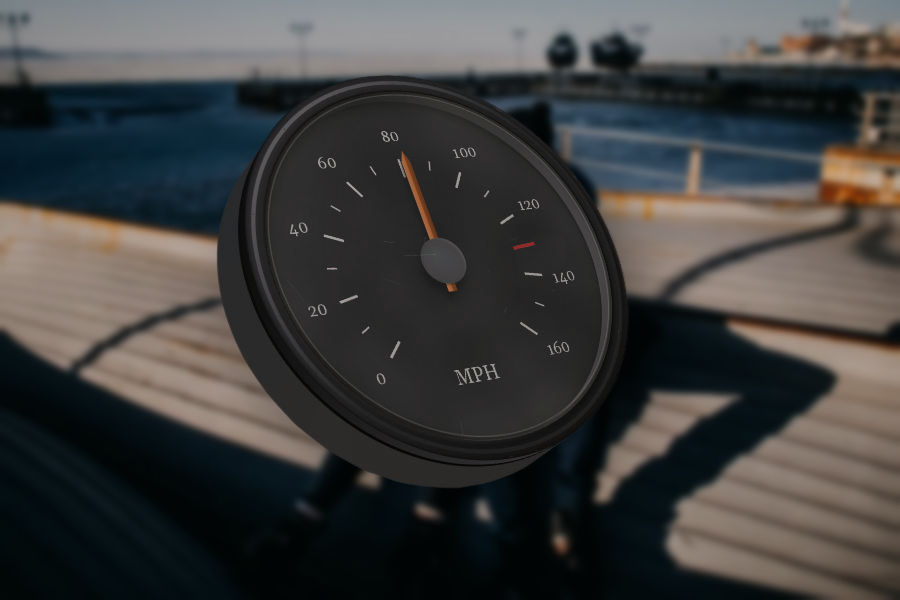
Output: **80** mph
